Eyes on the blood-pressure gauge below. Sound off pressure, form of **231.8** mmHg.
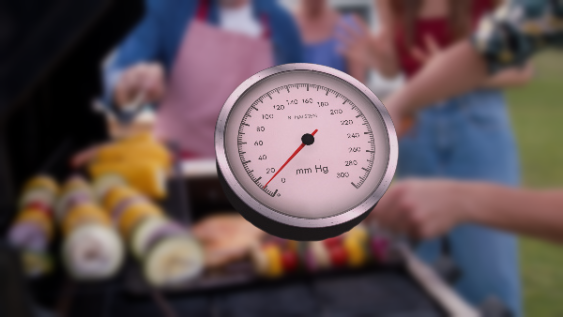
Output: **10** mmHg
